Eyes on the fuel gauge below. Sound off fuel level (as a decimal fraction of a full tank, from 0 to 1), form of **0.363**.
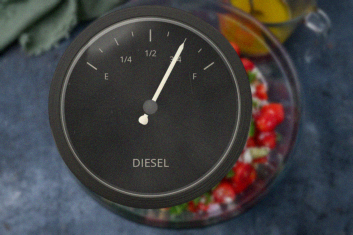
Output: **0.75**
